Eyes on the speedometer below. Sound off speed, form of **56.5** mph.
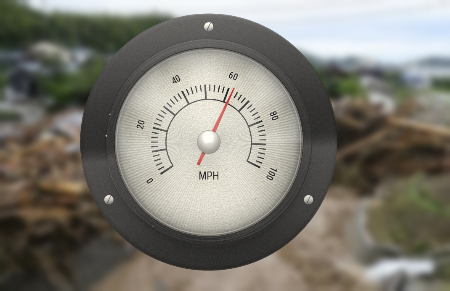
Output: **62** mph
